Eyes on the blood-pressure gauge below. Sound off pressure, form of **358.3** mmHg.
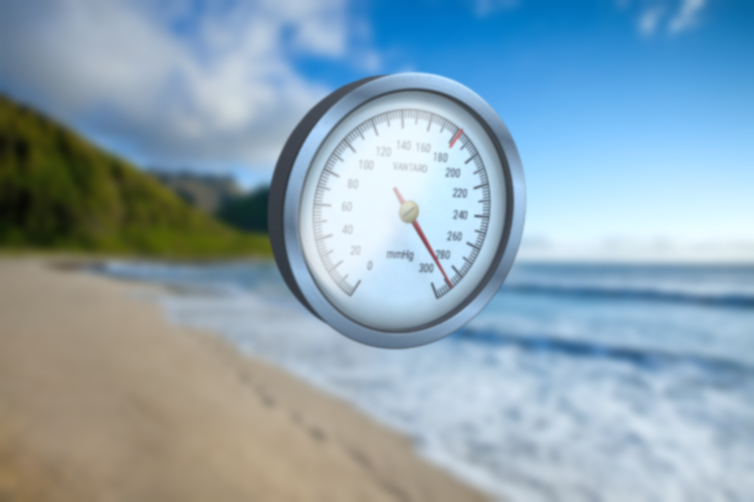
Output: **290** mmHg
